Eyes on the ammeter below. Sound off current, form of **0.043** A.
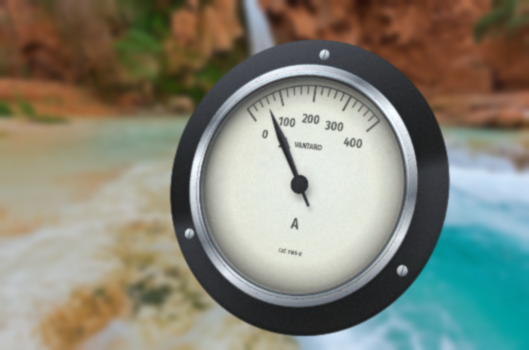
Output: **60** A
